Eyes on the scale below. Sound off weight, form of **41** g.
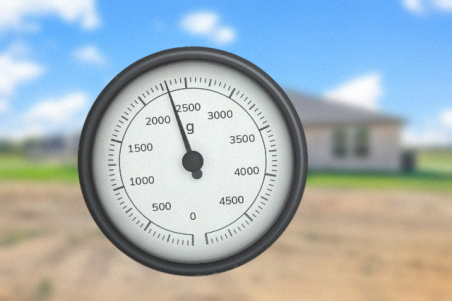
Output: **2300** g
